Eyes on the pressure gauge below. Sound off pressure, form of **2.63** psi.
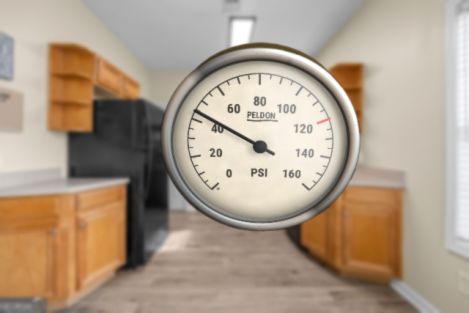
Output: **45** psi
